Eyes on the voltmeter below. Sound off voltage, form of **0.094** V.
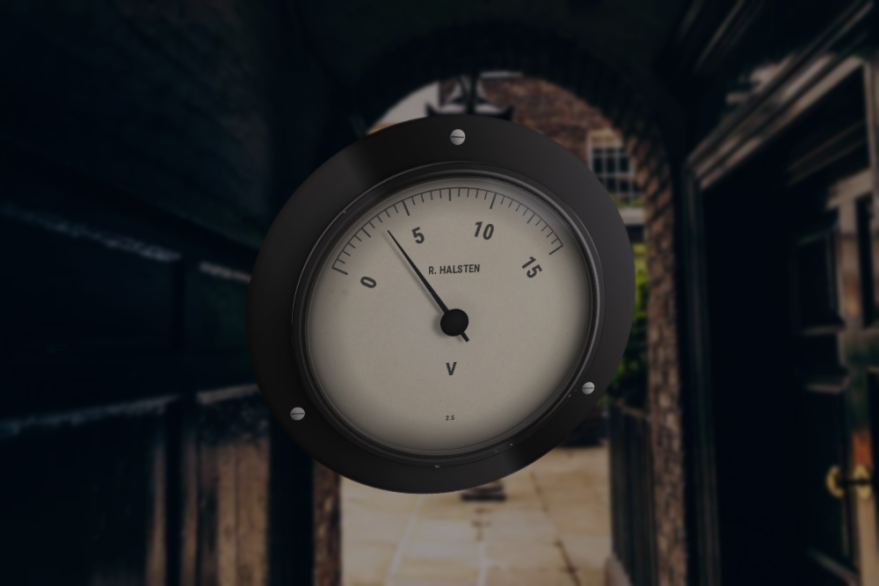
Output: **3.5** V
